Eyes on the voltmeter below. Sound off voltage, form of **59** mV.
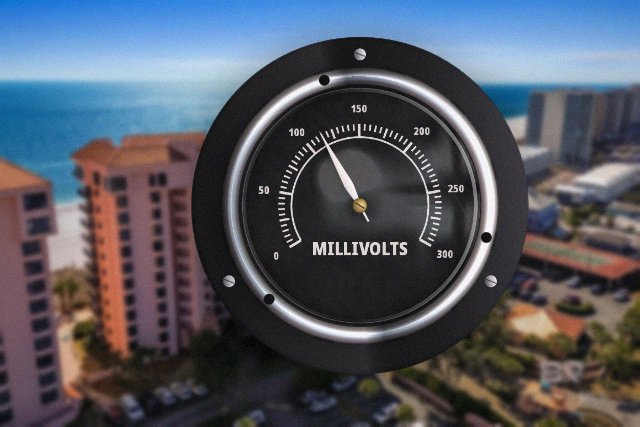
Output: **115** mV
